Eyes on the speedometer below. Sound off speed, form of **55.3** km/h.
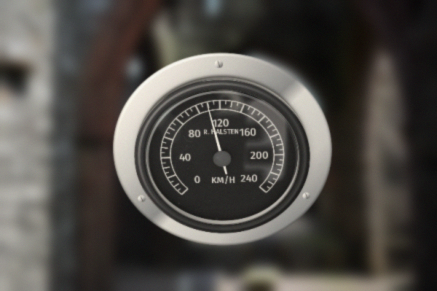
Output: **110** km/h
